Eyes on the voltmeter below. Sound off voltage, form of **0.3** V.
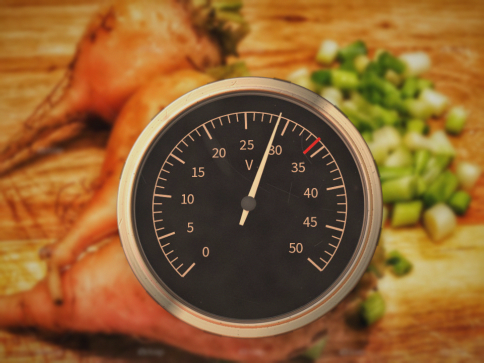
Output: **29** V
